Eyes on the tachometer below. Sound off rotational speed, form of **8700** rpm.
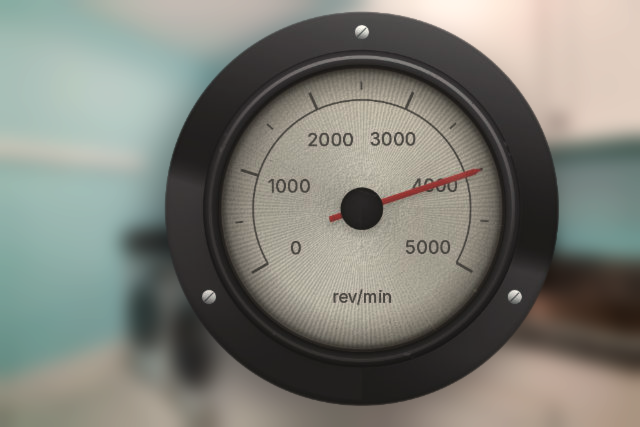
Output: **4000** rpm
